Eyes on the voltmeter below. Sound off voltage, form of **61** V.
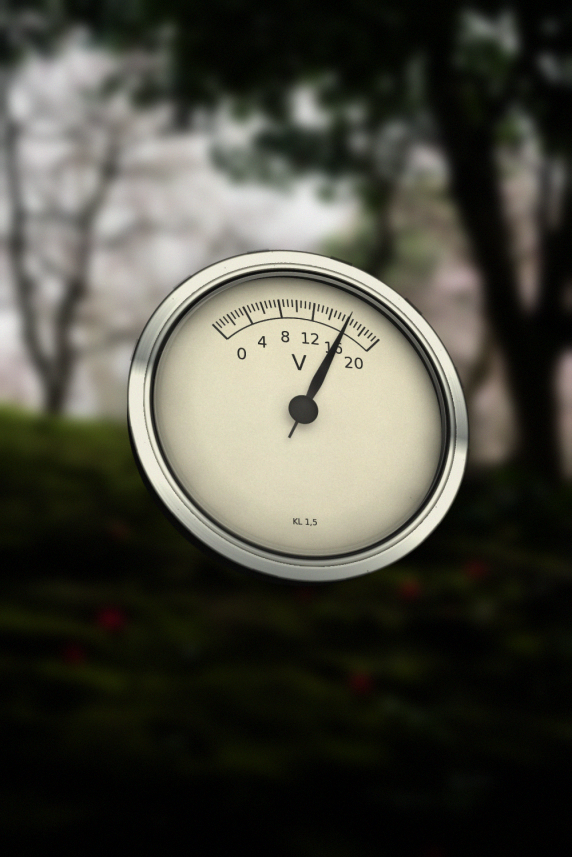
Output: **16** V
